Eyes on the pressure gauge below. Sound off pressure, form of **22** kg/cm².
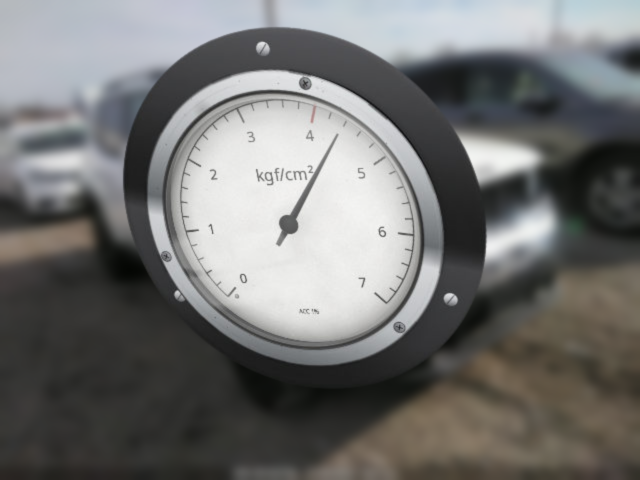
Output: **4.4** kg/cm²
